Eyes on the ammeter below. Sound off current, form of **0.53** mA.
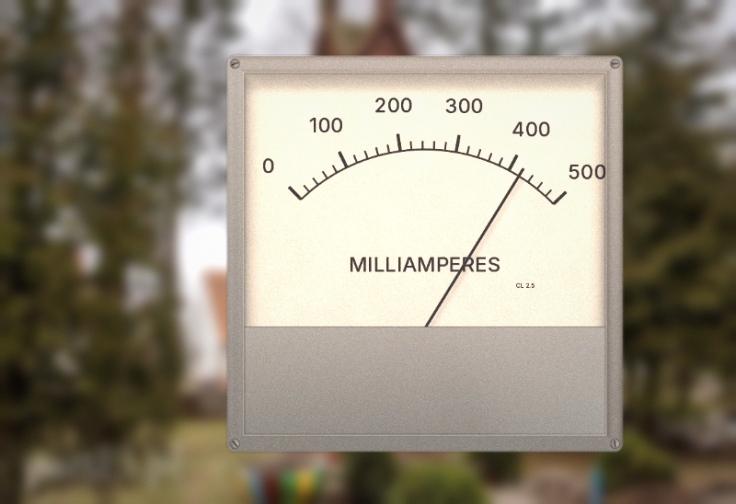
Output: **420** mA
